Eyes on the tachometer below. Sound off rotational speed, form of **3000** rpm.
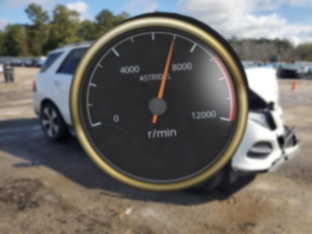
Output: **7000** rpm
